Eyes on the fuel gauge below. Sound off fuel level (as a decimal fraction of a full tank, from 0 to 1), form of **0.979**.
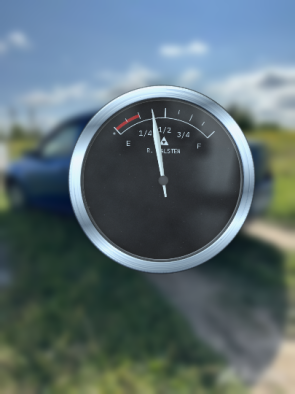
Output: **0.375**
